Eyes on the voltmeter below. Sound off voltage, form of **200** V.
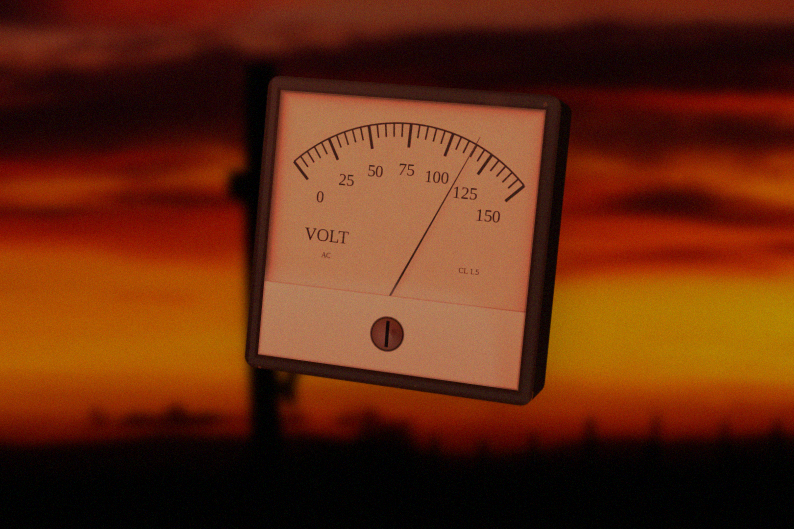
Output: **115** V
